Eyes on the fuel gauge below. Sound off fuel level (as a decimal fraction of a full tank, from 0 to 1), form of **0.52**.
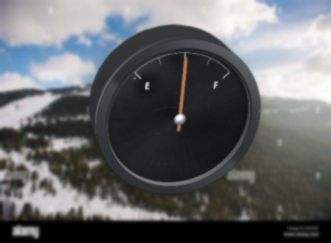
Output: **0.5**
